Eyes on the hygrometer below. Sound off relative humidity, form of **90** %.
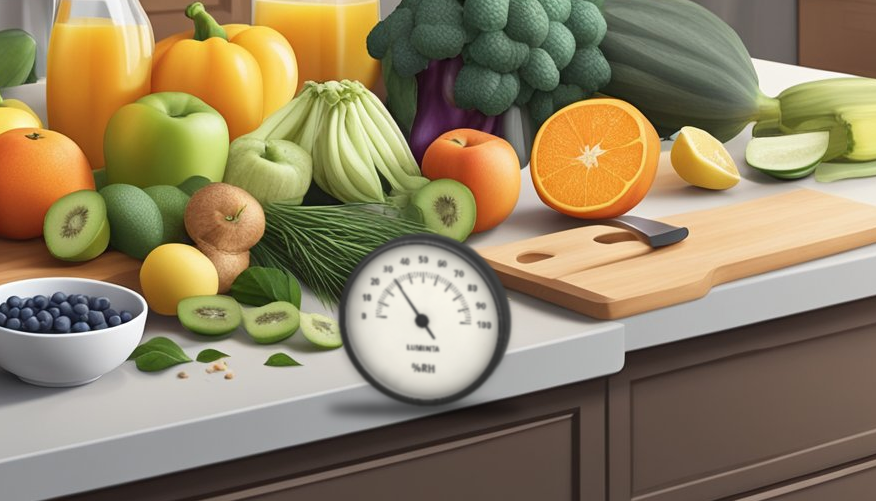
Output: **30** %
